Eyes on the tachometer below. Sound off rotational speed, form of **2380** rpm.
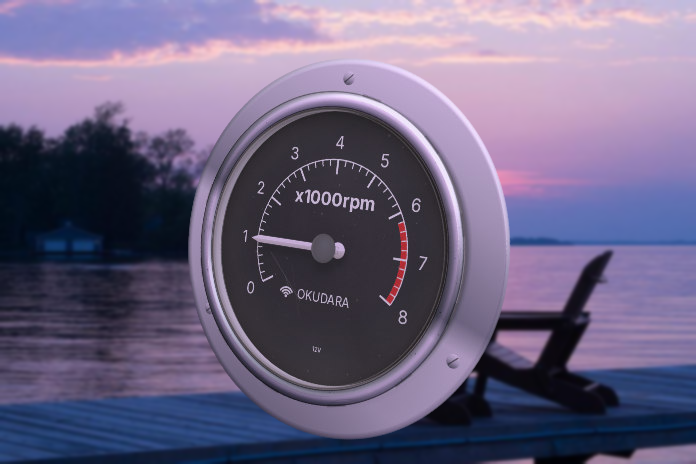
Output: **1000** rpm
